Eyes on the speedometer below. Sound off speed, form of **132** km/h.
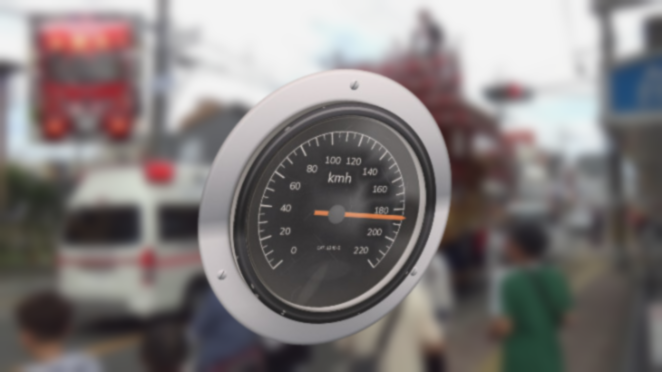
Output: **185** km/h
